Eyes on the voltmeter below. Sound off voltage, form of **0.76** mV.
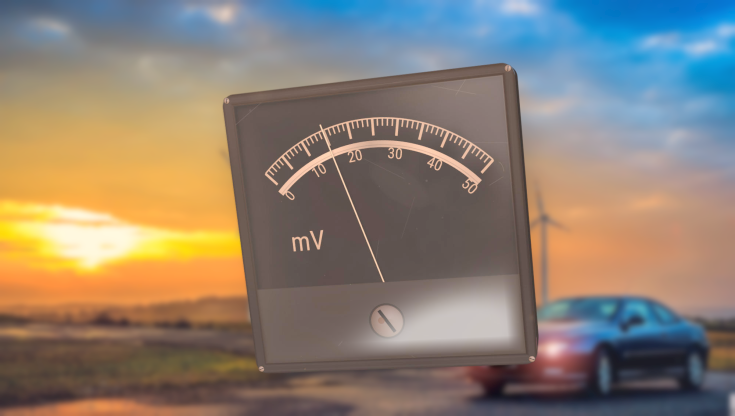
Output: **15** mV
